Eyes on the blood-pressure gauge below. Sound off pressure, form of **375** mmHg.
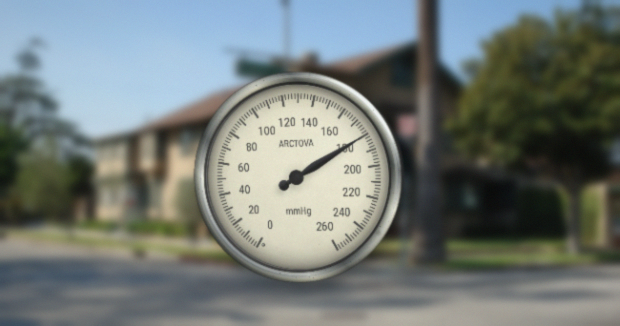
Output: **180** mmHg
